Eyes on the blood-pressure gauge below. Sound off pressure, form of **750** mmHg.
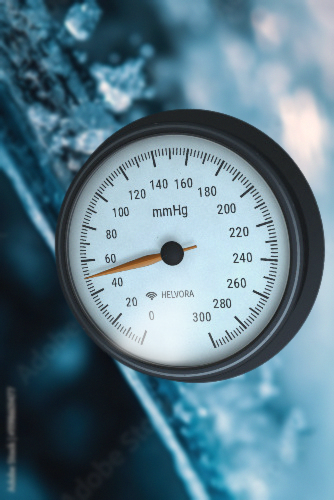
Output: **50** mmHg
